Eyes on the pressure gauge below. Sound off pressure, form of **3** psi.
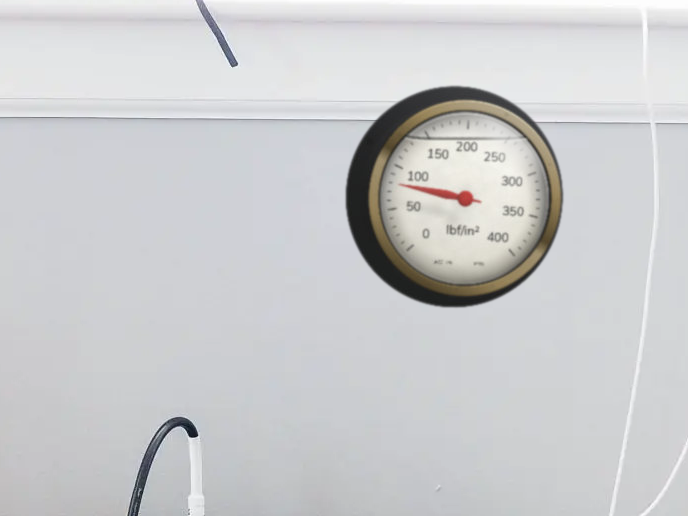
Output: **80** psi
